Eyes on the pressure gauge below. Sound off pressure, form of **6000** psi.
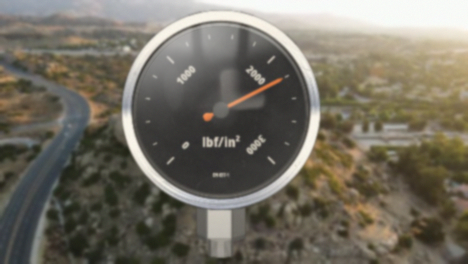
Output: **2200** psi
